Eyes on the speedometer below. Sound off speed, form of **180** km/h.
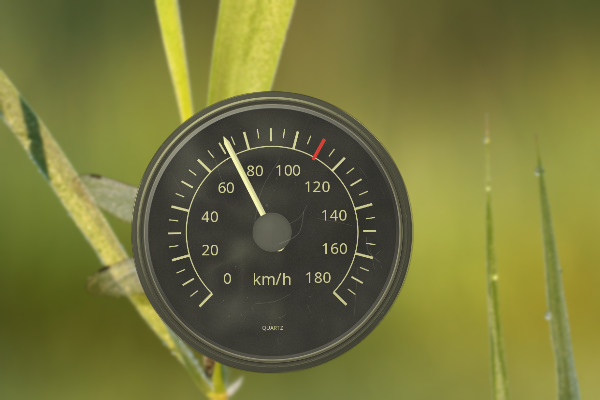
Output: **72.5** km/h
